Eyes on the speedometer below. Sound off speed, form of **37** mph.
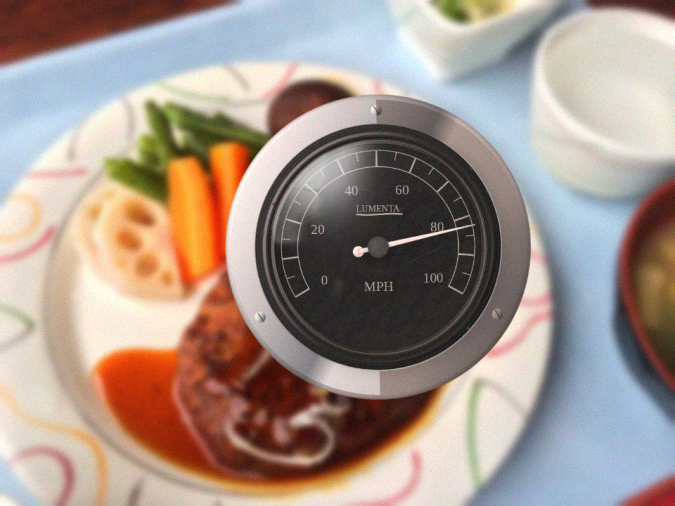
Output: **82.5** mph
